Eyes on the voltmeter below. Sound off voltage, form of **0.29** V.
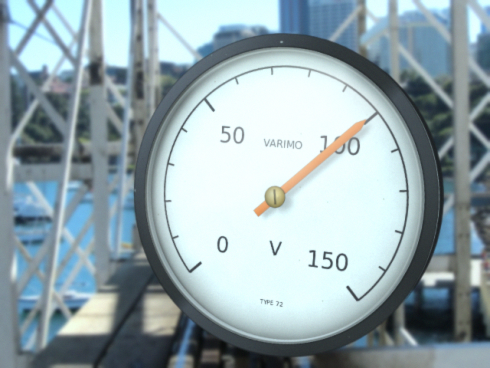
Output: **100** V
